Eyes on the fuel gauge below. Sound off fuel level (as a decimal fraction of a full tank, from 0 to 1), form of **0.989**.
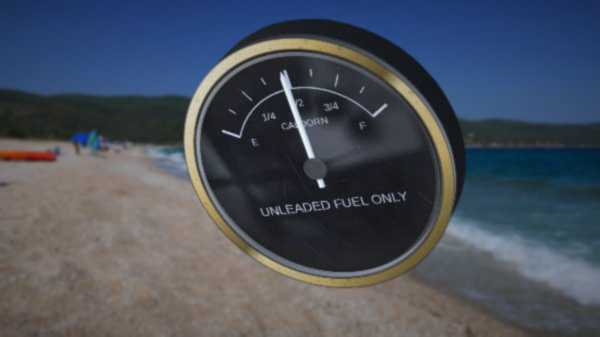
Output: **0.5**
